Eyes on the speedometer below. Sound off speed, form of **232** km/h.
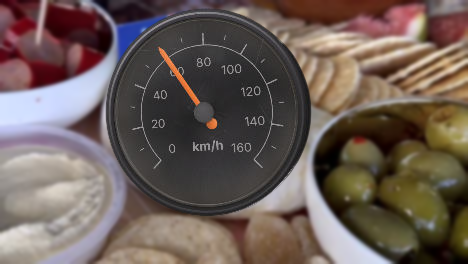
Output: **60** km/h
